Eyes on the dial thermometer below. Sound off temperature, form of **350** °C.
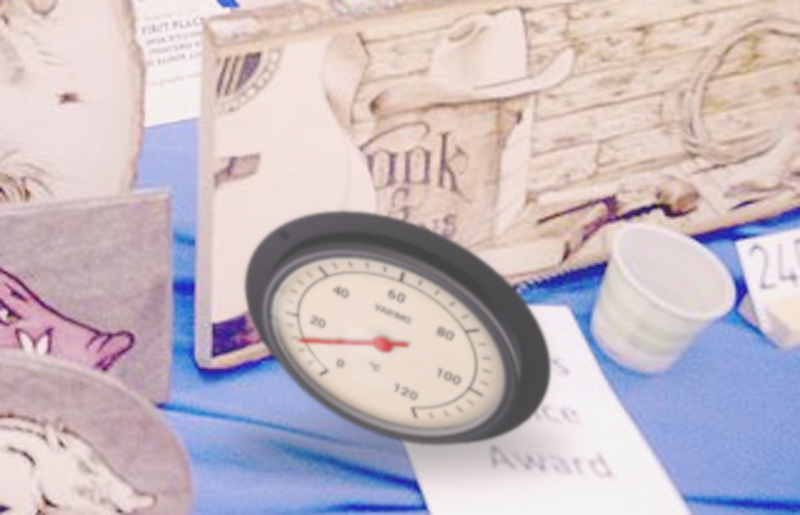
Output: **12** °C
